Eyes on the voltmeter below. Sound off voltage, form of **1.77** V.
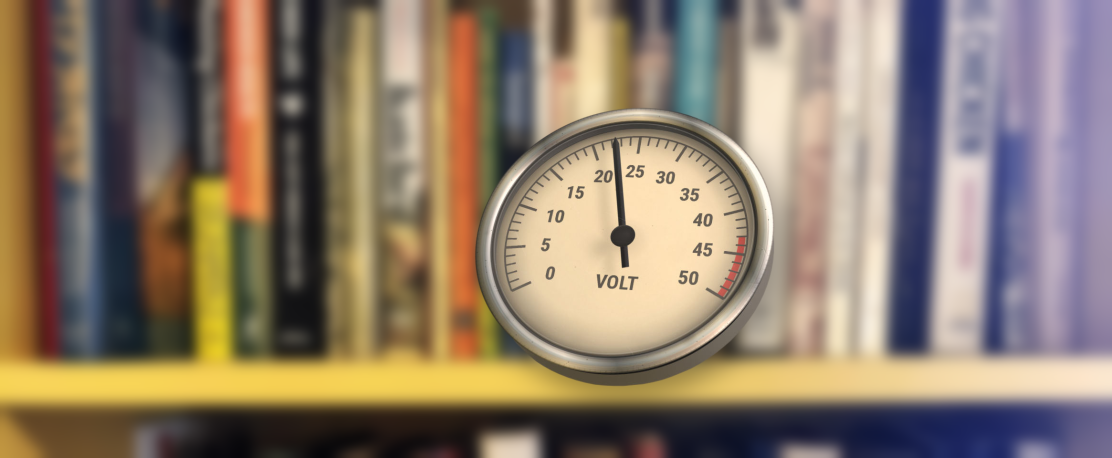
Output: **22.5** V
